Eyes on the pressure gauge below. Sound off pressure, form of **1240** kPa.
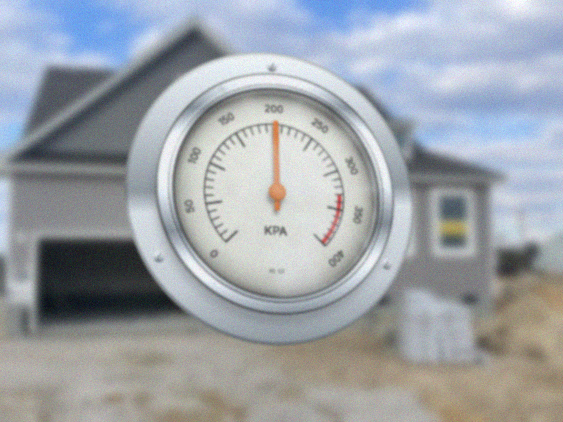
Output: **200** kPa
